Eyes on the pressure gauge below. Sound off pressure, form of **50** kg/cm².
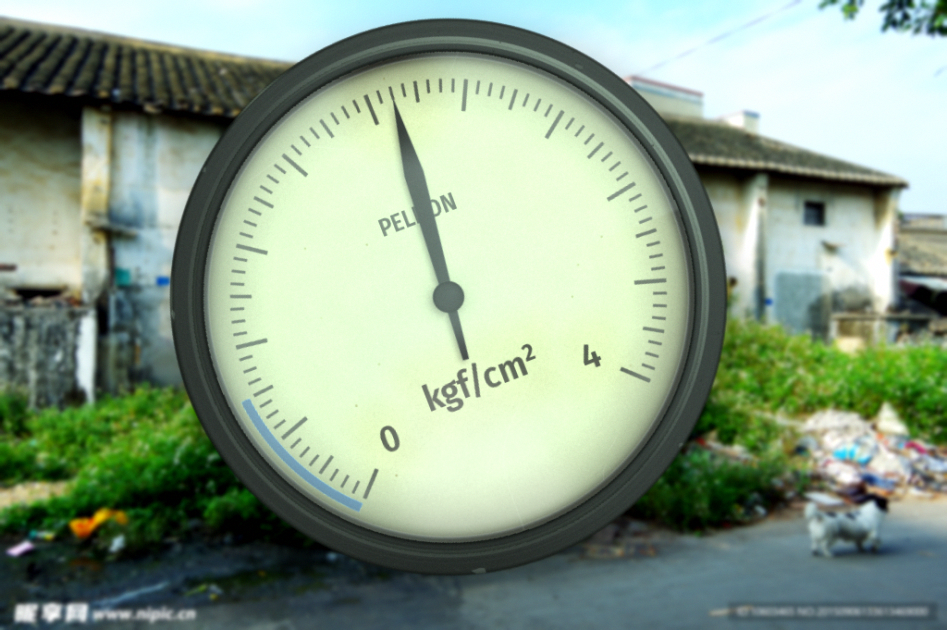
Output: **2.1** kg/cm²
